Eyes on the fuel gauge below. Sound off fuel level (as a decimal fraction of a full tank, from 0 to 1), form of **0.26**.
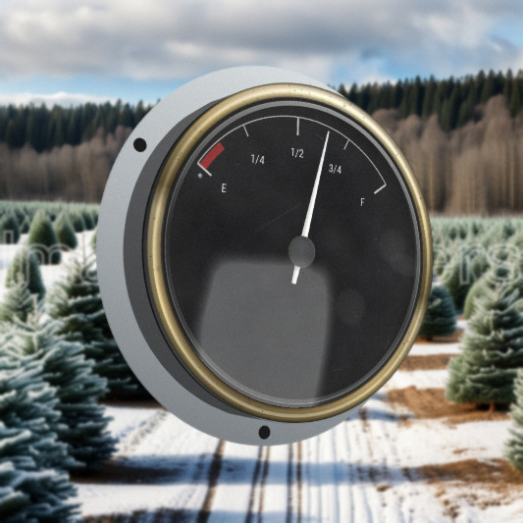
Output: **0.625**
